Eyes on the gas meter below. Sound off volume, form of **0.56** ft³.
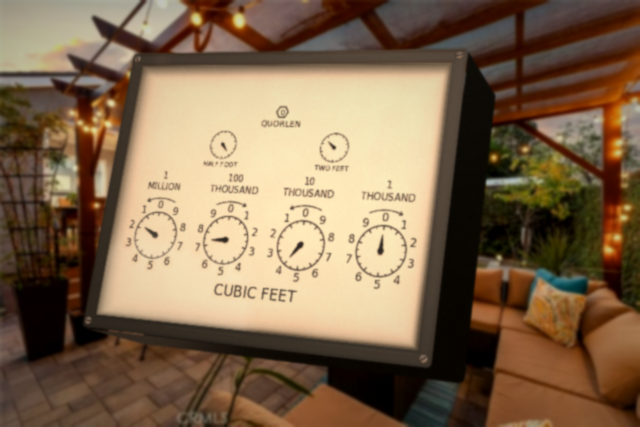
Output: **174000** ft³
